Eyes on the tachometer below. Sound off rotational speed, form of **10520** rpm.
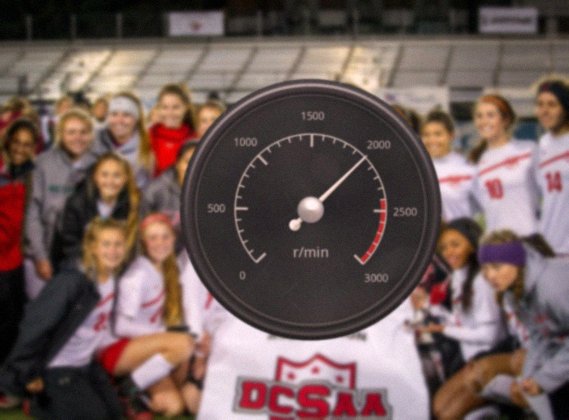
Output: **2000** rpm
